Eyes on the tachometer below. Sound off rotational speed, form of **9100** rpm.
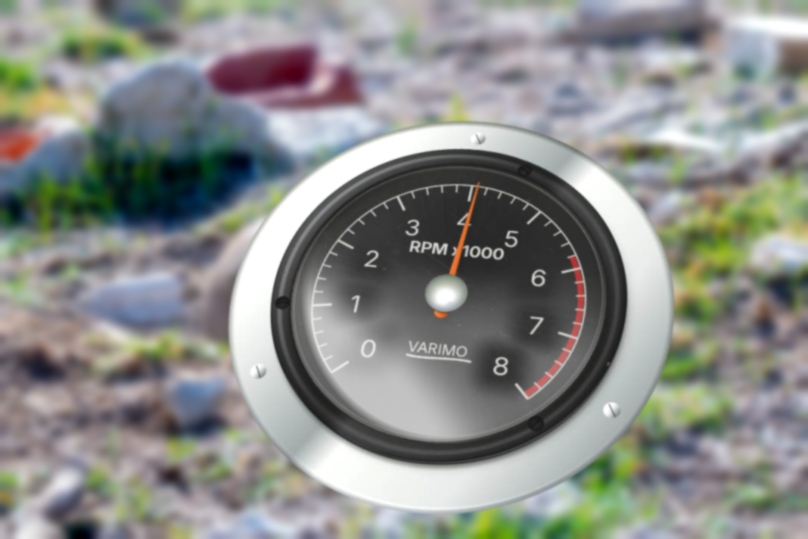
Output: **4100** rpm
